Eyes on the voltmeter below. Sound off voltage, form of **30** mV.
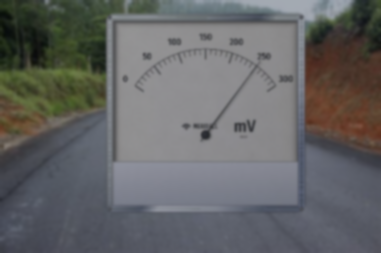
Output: **250** mV
